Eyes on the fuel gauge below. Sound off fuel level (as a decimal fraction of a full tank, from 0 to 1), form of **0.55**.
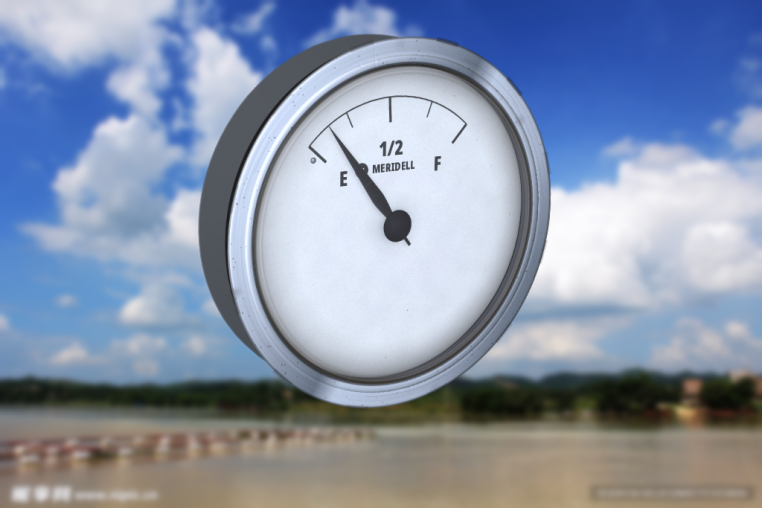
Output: **0.125**
